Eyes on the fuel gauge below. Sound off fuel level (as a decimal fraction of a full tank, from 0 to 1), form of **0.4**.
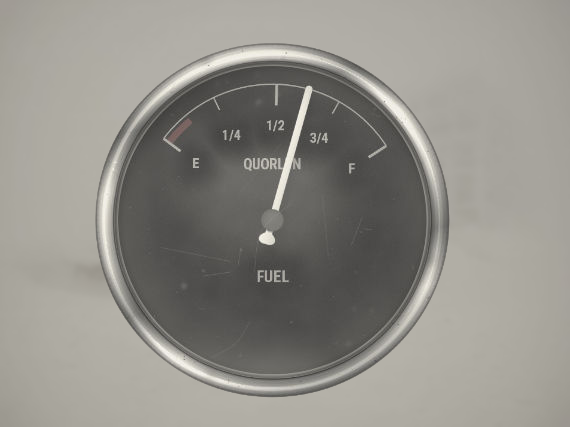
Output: **0.625**
